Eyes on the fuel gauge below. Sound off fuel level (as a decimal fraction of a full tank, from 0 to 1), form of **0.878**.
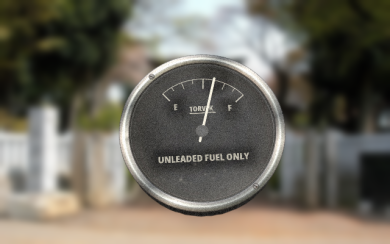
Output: **0.625**
